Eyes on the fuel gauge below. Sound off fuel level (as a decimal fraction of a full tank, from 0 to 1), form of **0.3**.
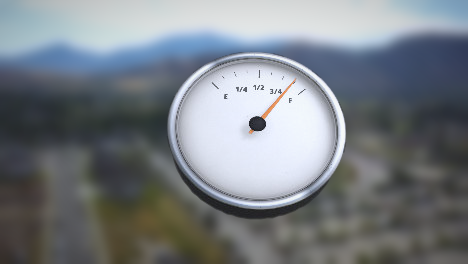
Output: **0.875**
